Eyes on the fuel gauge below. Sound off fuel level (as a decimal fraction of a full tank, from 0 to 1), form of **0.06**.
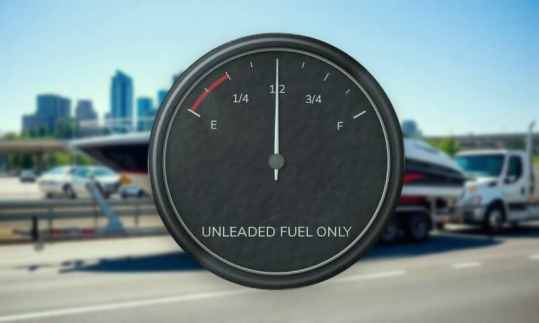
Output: **0.5**
